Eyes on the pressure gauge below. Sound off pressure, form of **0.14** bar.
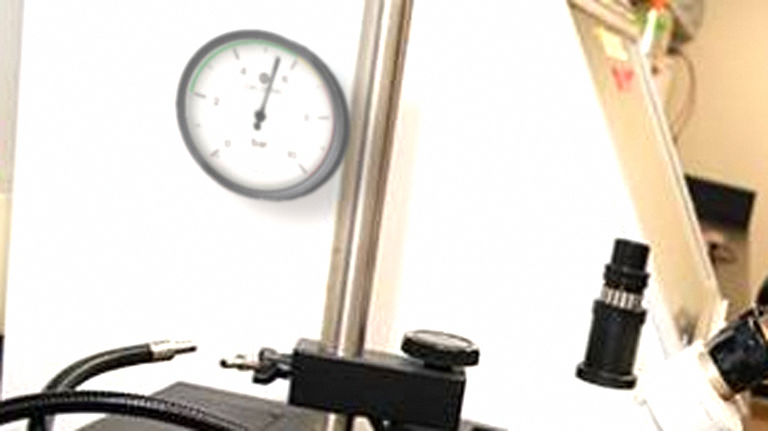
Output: **5.5** bar
